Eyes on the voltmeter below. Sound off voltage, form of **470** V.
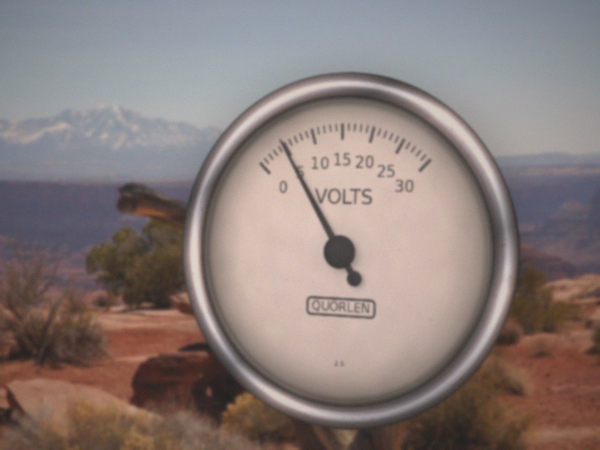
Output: **5** V
